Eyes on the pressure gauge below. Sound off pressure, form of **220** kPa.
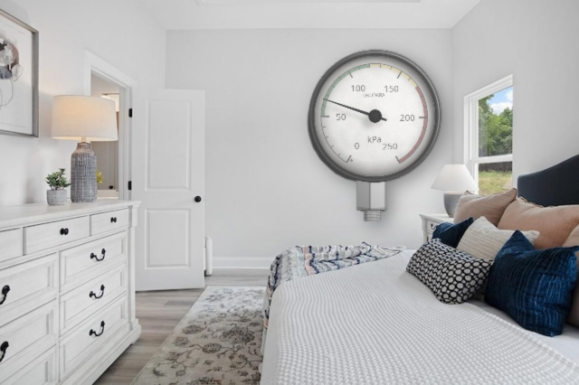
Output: **65** kPa
